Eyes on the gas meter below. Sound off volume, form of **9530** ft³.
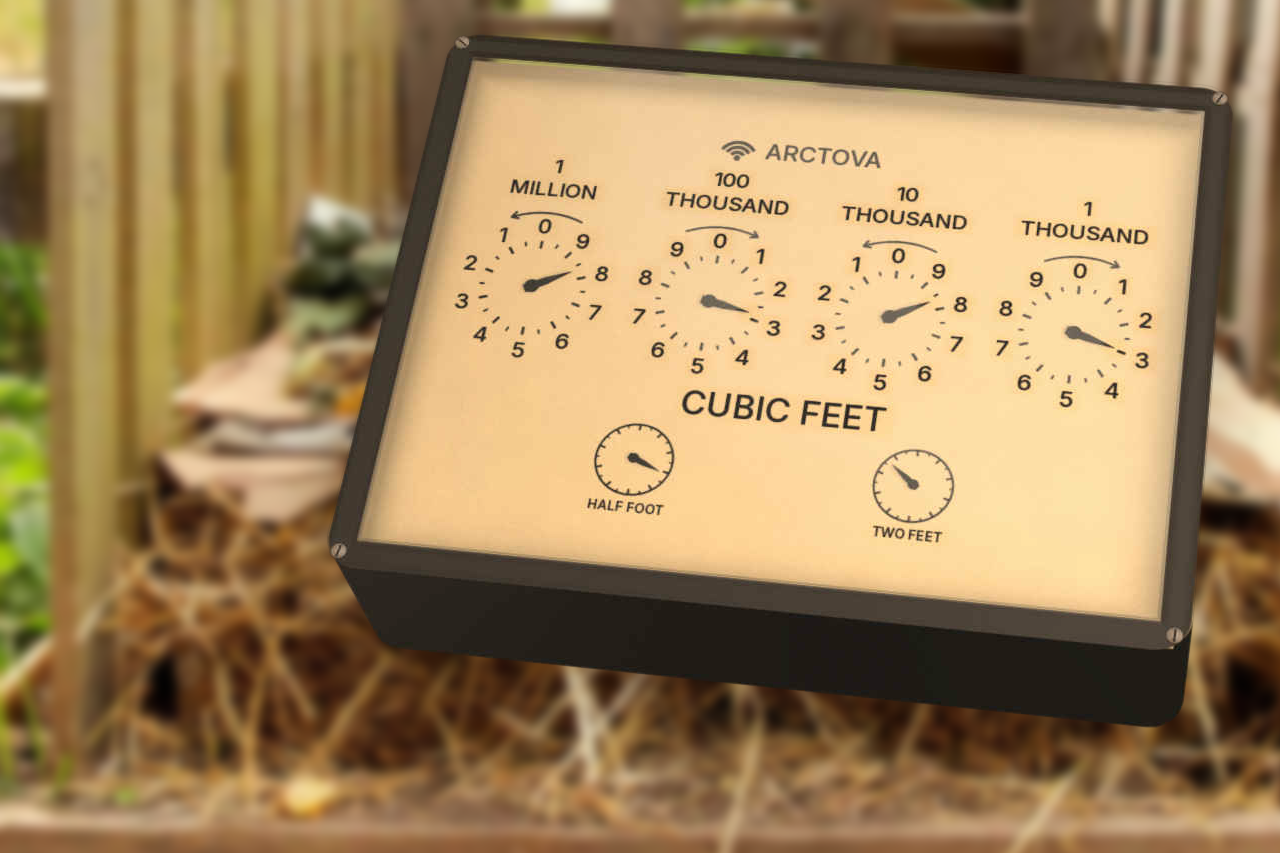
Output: **828300** ft³
